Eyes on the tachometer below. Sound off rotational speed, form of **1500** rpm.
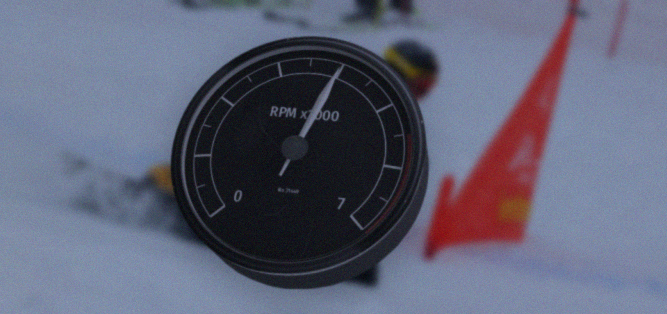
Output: **4000** rpm
